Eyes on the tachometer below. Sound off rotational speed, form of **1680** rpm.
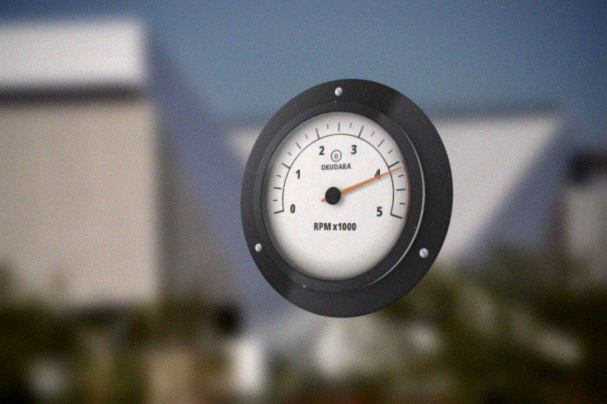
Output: **4125** rpm
